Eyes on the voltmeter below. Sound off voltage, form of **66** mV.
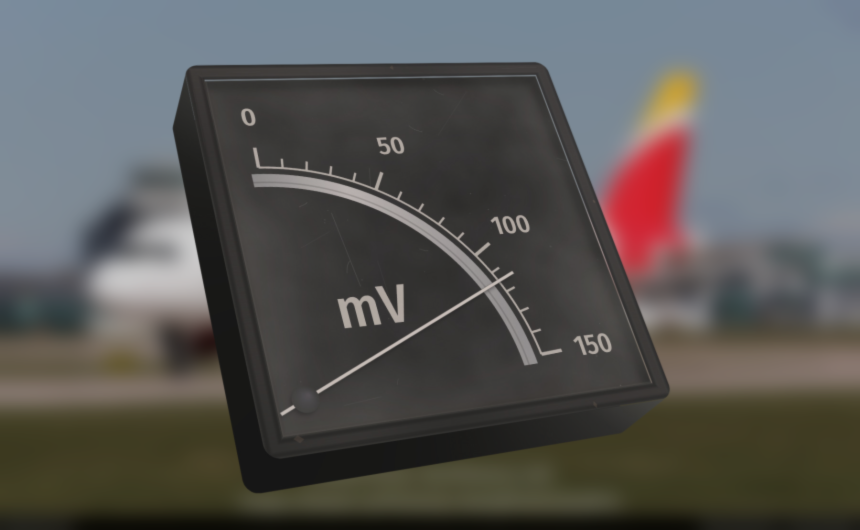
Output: **115** mV
